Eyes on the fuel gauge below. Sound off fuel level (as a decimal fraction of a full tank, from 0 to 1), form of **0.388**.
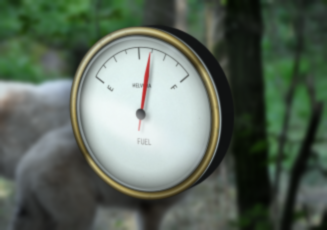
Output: **0.625**
